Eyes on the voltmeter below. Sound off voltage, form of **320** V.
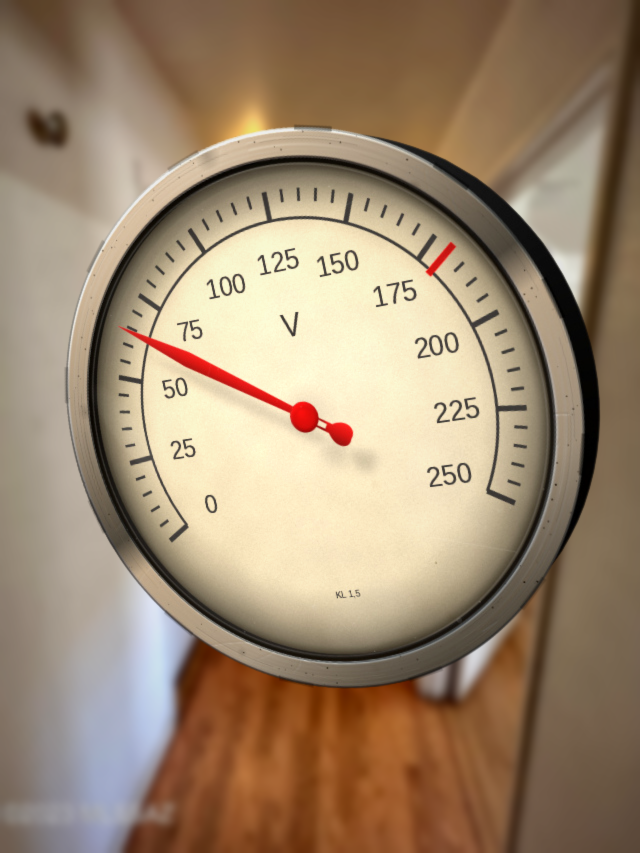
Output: **65** V
